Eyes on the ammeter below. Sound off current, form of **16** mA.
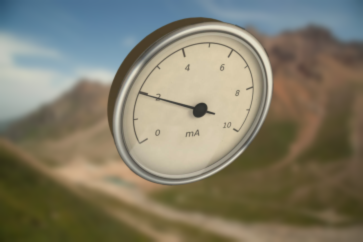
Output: **2** mA
